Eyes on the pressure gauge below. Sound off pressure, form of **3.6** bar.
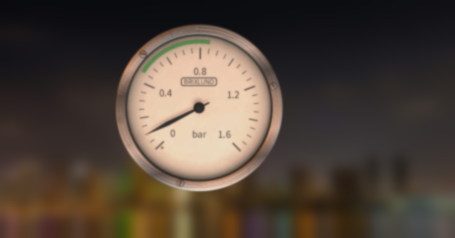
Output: **0.1** bar
